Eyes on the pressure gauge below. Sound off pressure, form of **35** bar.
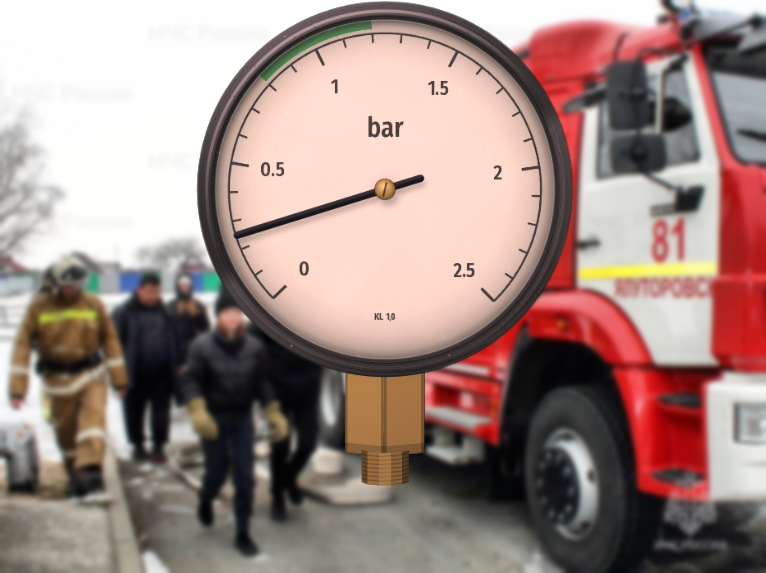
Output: **0.25** bar
